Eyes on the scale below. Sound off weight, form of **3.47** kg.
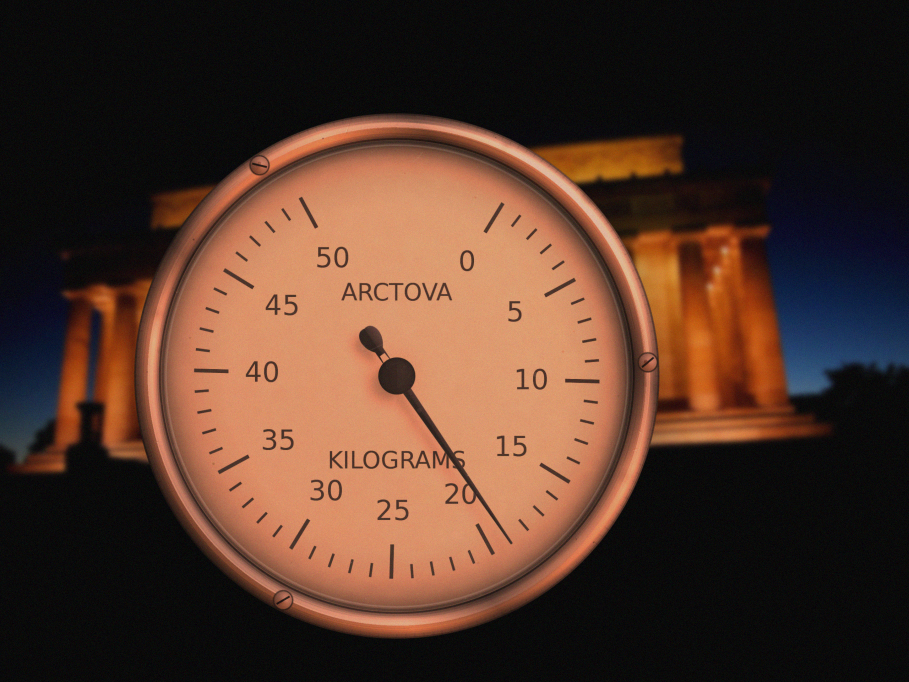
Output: **19** kg
